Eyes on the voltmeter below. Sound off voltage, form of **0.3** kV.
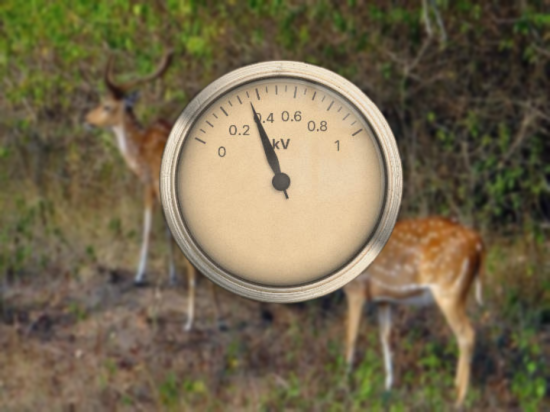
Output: **0.35** kV
